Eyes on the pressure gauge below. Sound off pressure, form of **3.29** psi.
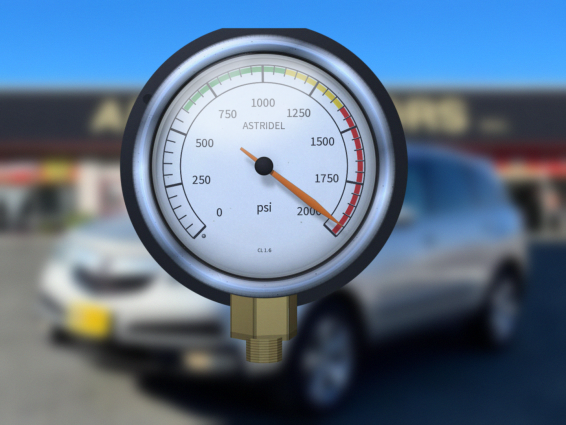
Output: **1950** psi
